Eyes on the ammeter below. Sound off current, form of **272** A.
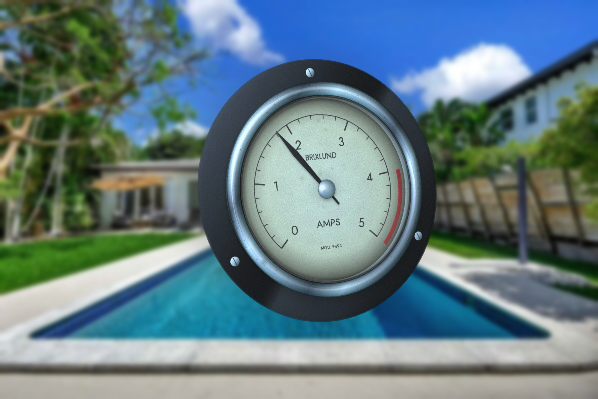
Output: **1.8** A
